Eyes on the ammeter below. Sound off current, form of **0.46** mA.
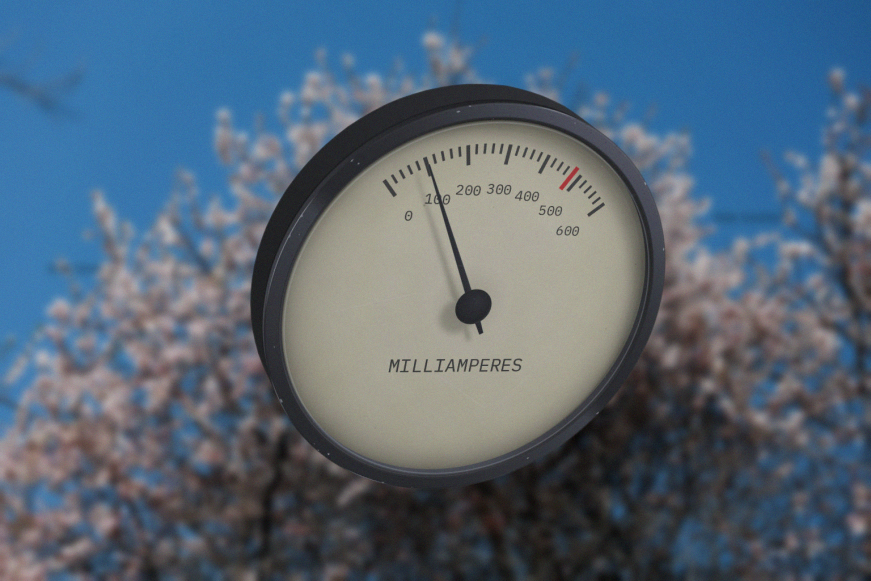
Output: **100** mA
